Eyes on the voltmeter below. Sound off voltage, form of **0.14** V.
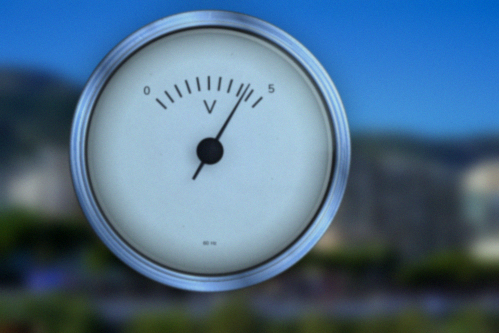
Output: **4.25** V
